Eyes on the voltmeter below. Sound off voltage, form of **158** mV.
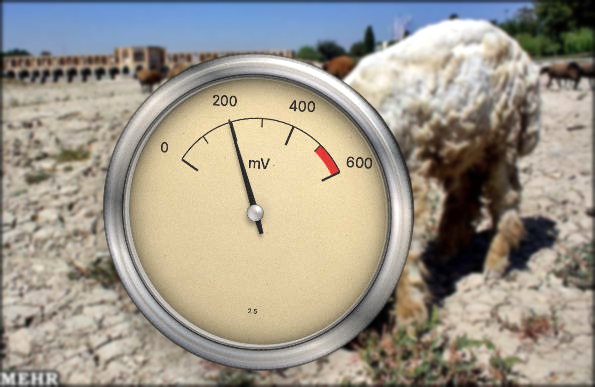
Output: **200** mV
